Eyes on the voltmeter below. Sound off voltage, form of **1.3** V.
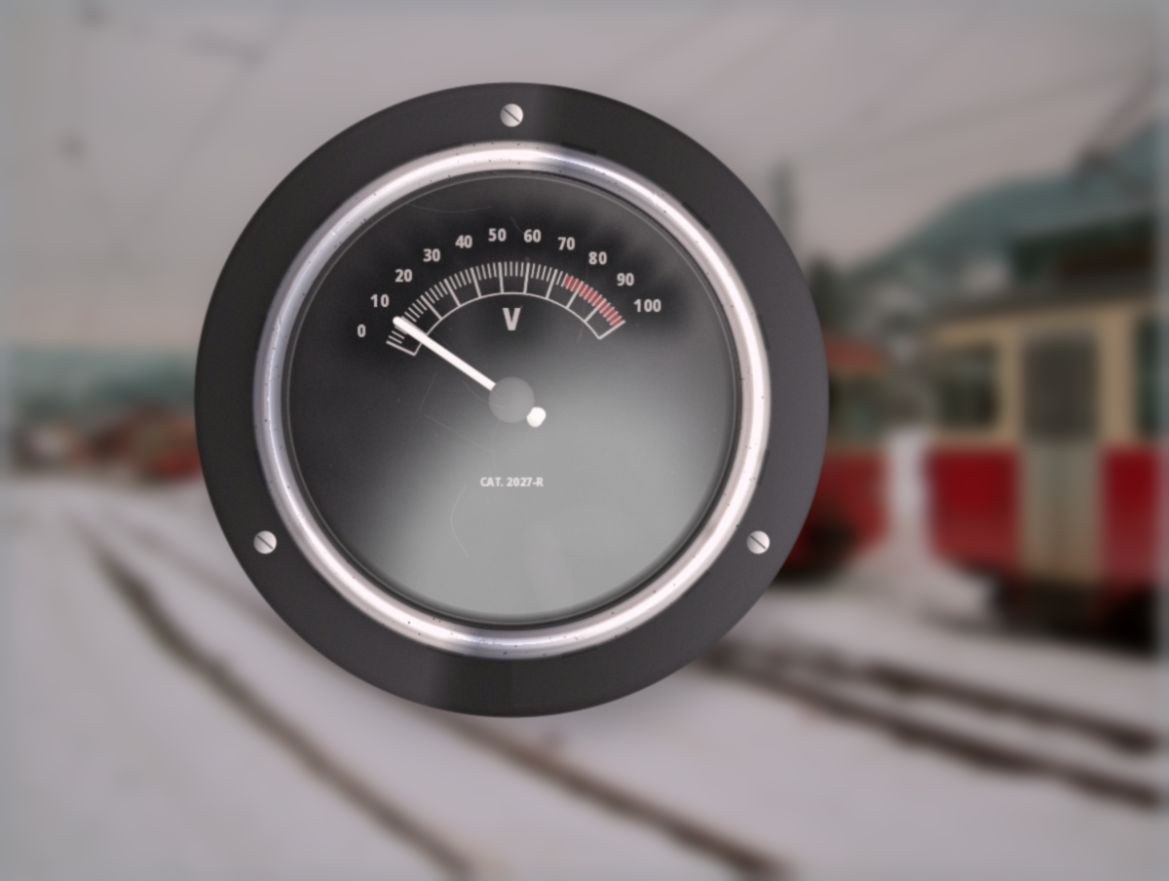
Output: **8** V
